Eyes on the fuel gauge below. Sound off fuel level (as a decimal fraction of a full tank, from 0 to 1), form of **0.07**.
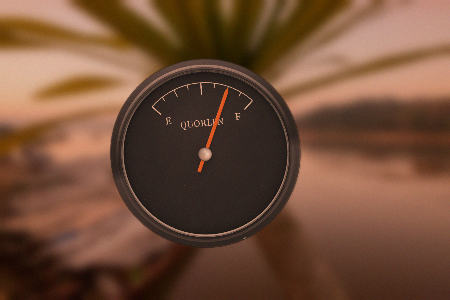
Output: **0.75**
